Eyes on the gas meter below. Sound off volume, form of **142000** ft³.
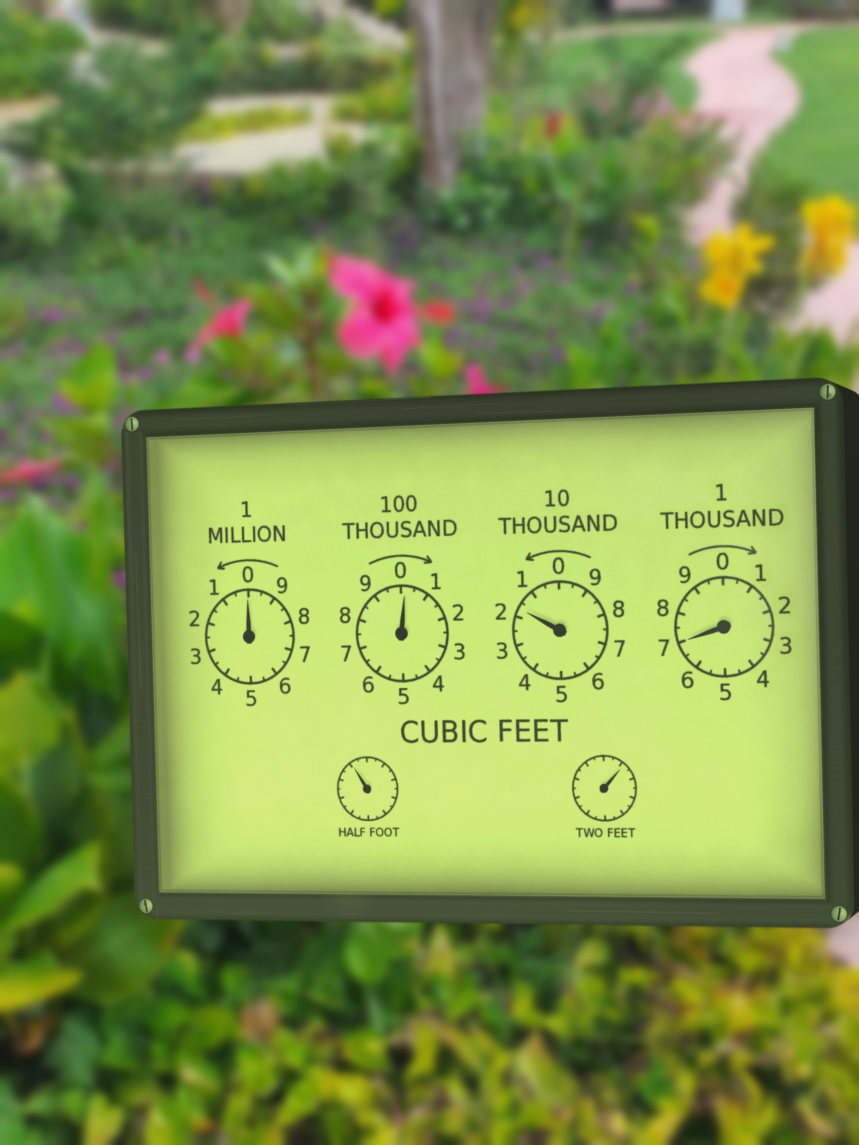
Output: **1700** ft³
